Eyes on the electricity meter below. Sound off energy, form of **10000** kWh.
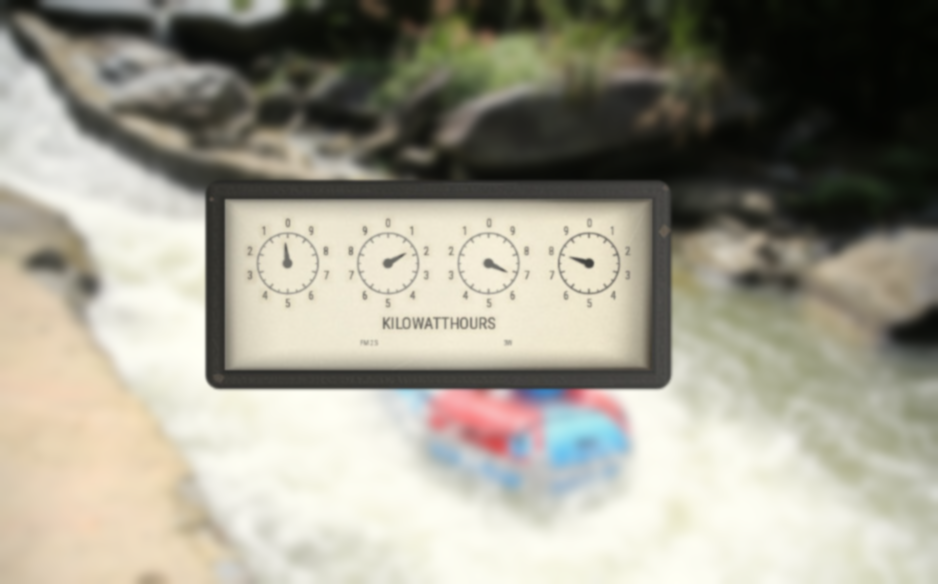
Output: **168** kWh
